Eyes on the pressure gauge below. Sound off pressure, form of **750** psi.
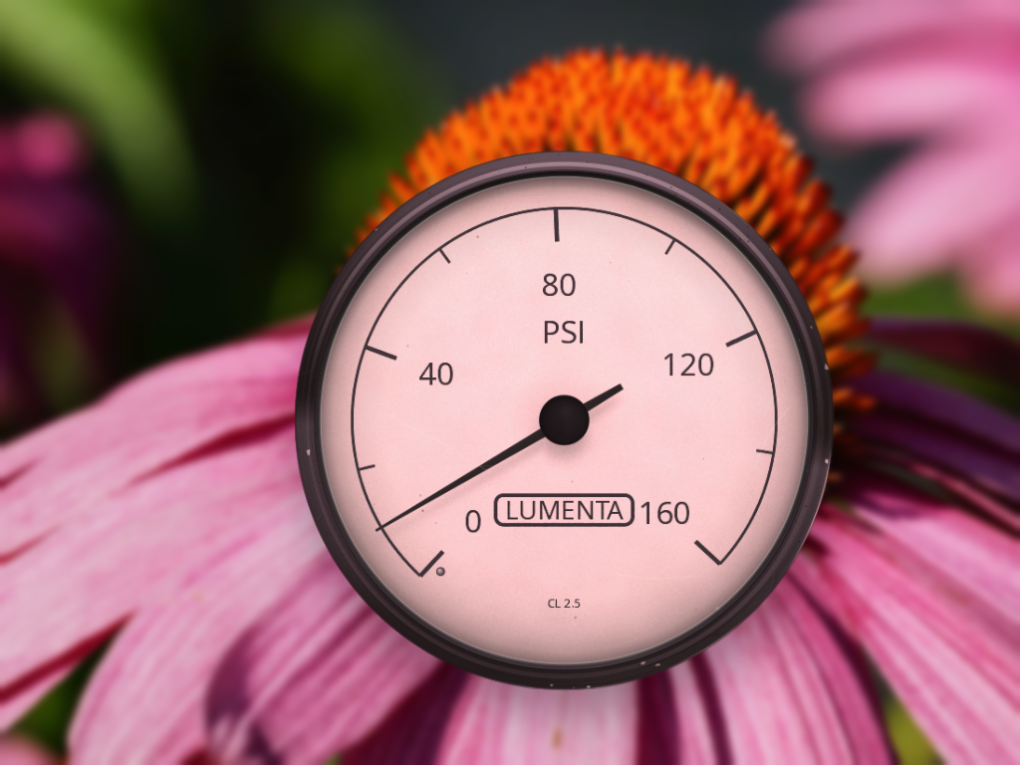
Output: **10** psi
